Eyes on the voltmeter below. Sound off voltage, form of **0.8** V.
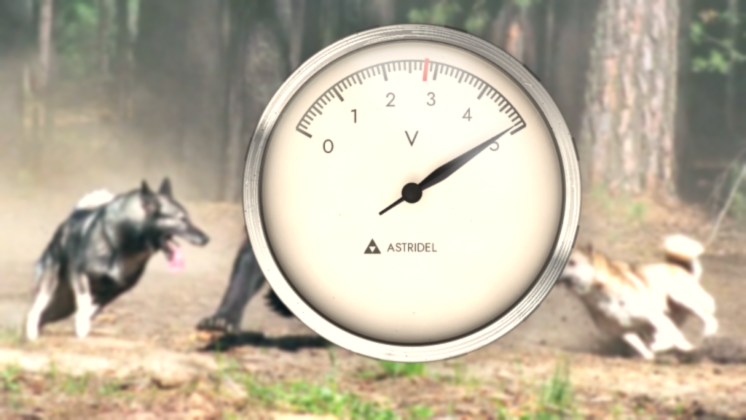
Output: **4.9** V
